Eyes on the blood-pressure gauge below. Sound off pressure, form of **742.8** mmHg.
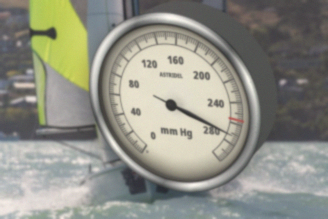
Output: **270** mmHg
